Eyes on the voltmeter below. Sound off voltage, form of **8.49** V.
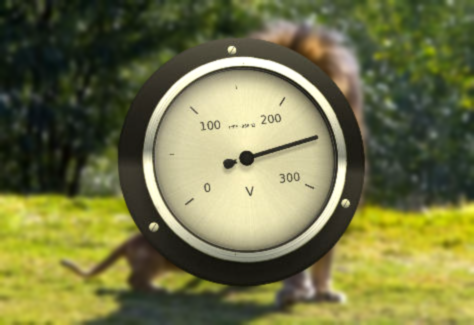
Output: **250** V
